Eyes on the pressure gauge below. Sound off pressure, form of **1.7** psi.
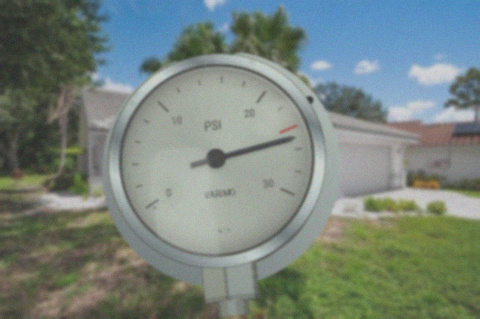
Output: **25** psi
